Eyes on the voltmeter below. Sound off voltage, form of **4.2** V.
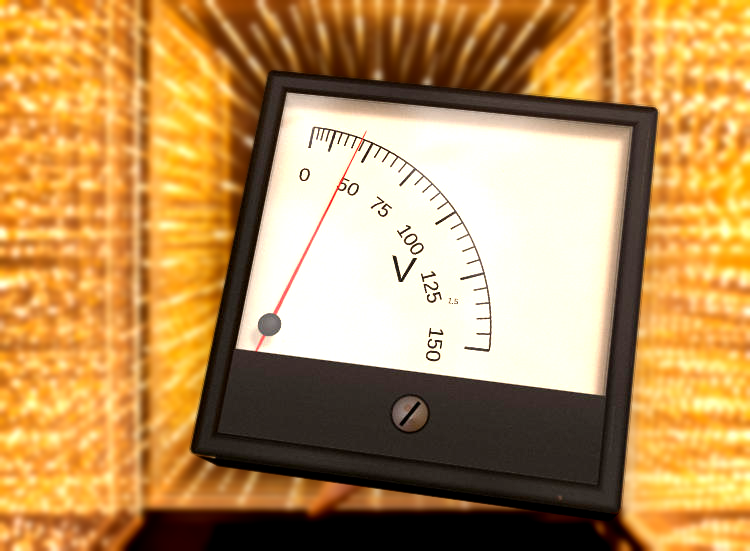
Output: **45** V
